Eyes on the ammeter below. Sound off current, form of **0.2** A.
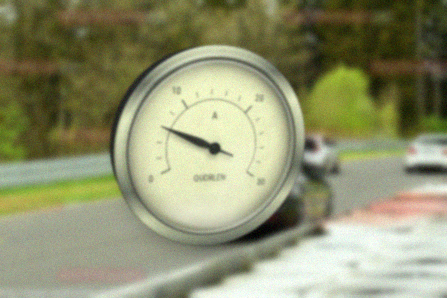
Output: **6** A
